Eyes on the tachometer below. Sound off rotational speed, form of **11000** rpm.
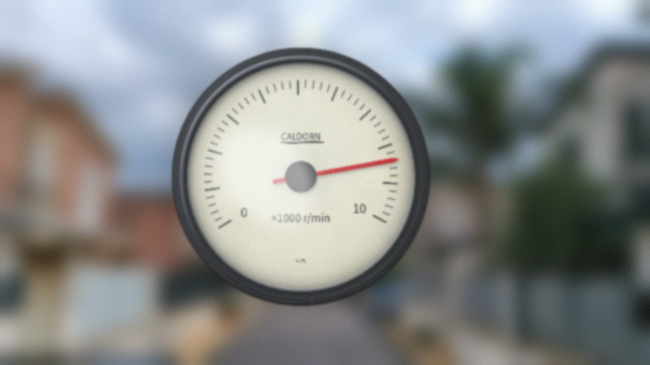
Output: **8400** rpm
